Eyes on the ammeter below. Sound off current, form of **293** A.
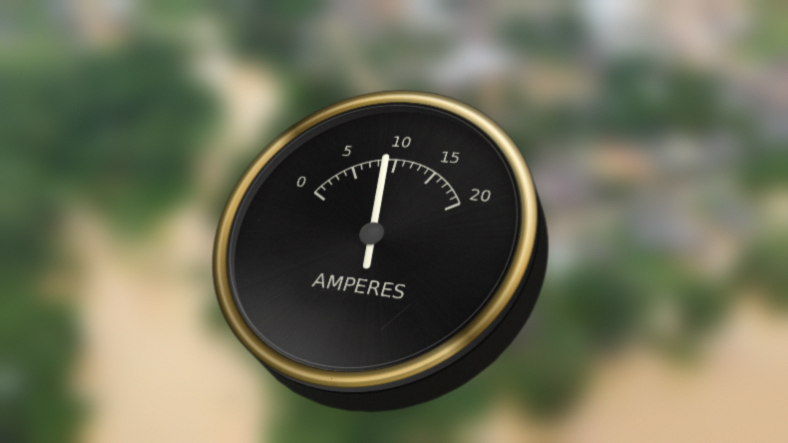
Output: **9** A
